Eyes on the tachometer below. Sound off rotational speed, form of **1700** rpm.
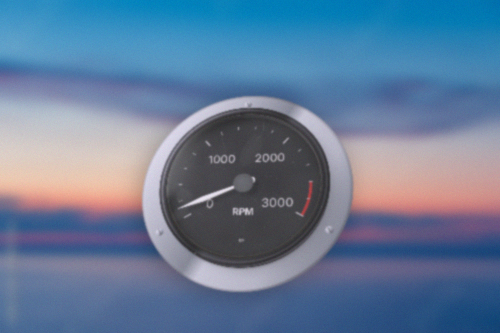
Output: **100** rpm
